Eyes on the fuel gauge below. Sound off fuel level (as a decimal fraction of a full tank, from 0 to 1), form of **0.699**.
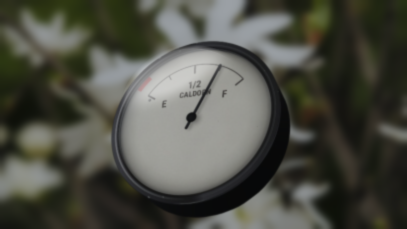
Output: **0.75**
